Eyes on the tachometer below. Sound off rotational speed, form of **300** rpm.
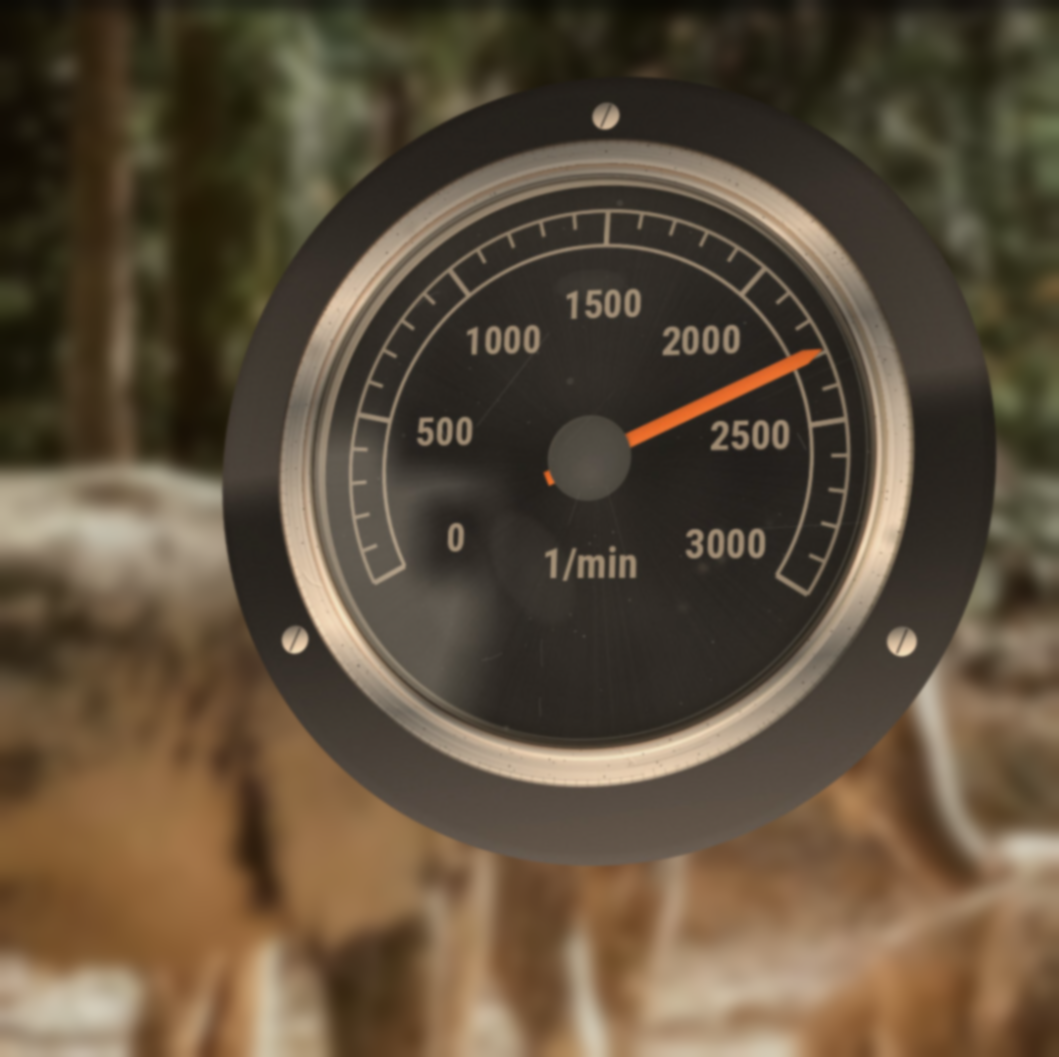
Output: **2300** rpm
